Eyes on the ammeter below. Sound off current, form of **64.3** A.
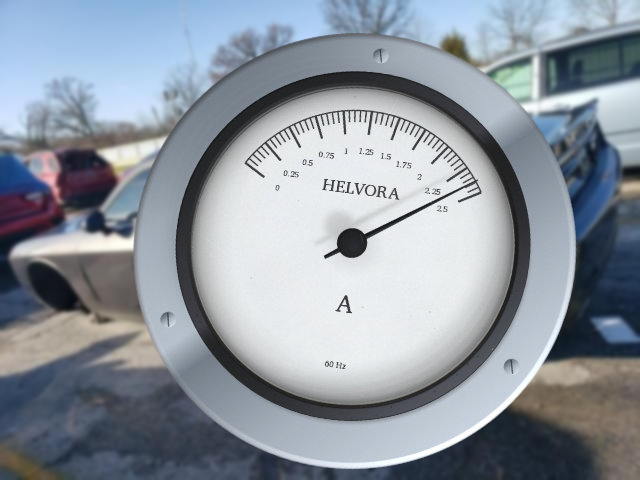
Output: **2.4** A
